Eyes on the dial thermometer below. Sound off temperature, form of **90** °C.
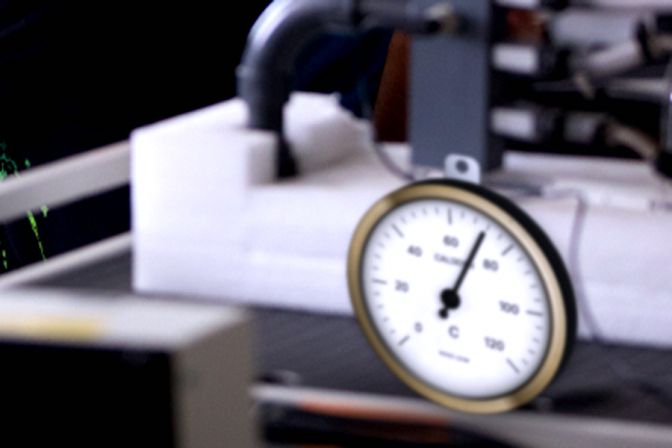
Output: **72** °C
